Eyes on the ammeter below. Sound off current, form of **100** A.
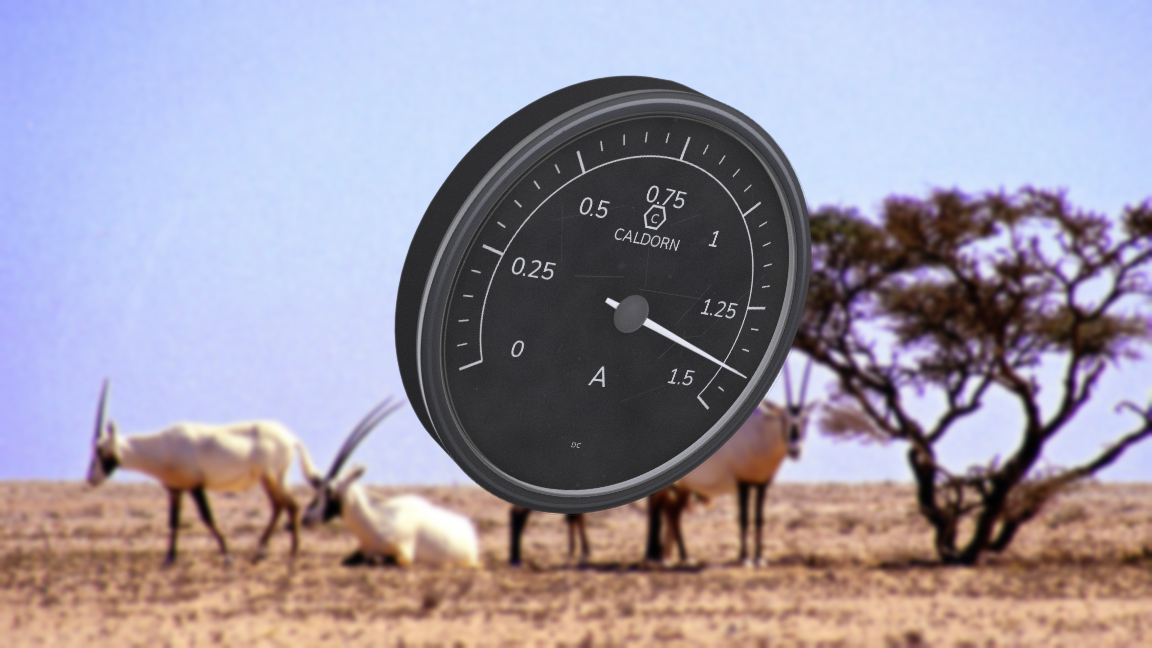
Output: **1.4** A
